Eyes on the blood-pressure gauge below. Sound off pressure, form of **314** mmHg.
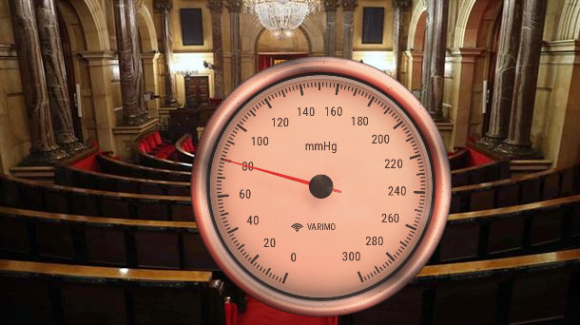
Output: **80** mmHg
